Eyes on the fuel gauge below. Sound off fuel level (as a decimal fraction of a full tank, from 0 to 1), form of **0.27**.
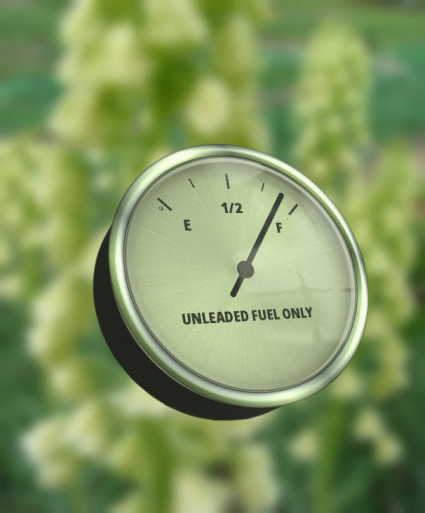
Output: **0.875**
